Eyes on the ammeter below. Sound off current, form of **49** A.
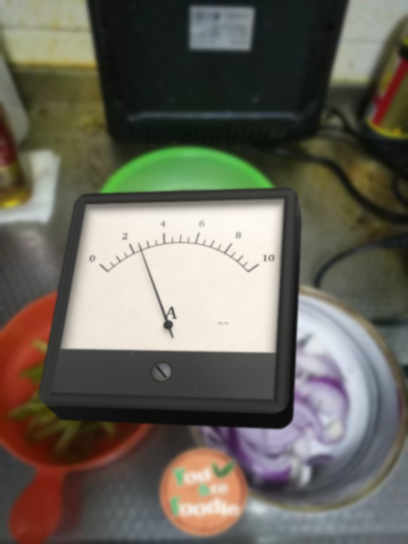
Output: **2.5** A
